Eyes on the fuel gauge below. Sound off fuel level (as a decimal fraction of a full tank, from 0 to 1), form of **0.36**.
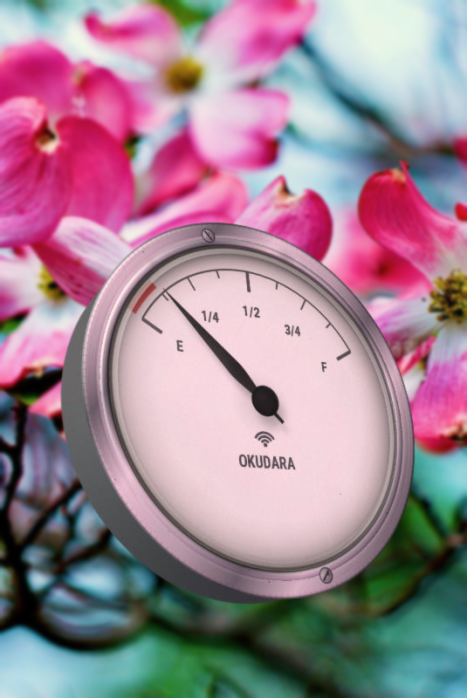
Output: **0.125**
